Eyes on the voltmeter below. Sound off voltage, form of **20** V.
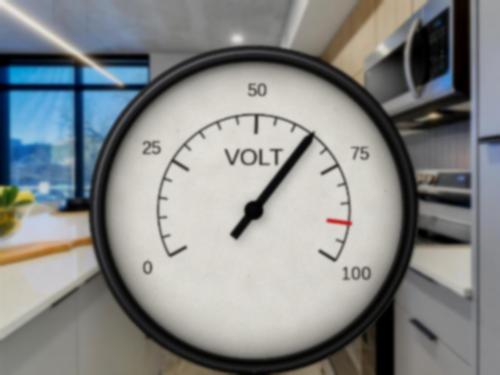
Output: **65** V
